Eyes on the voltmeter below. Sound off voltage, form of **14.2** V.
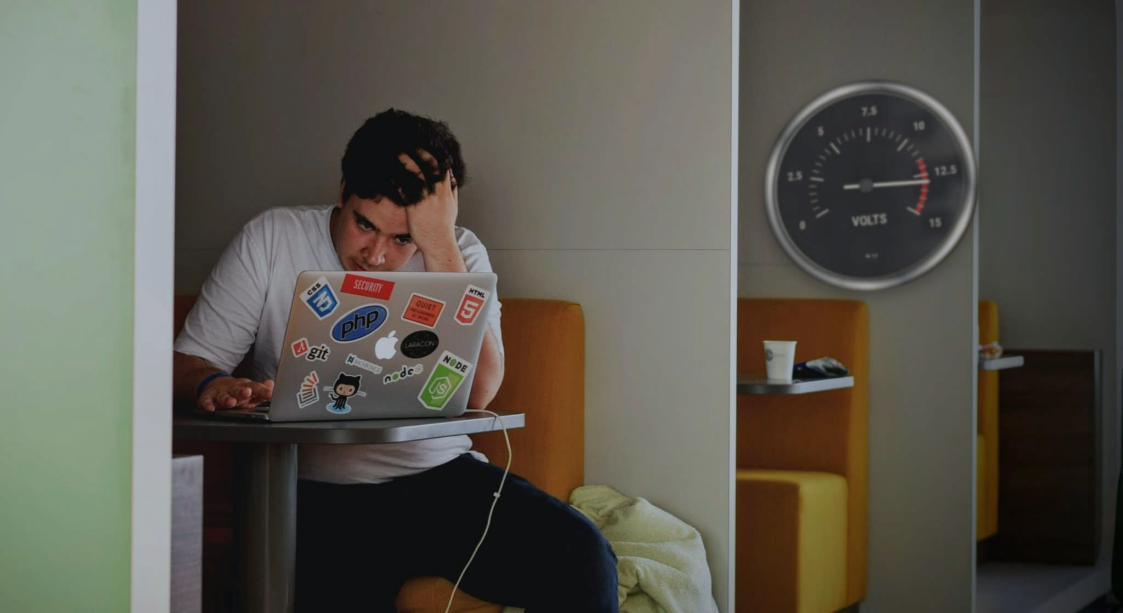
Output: **13** V
